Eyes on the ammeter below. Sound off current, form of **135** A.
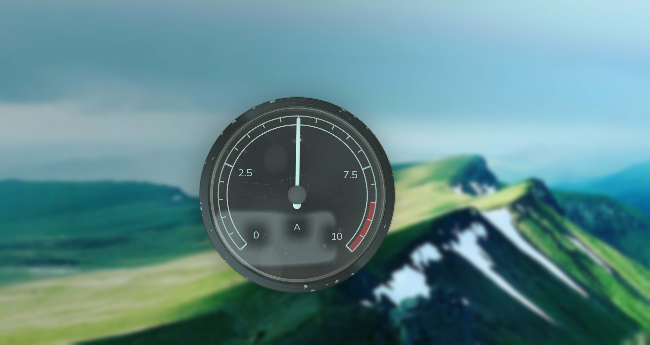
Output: **5** A
